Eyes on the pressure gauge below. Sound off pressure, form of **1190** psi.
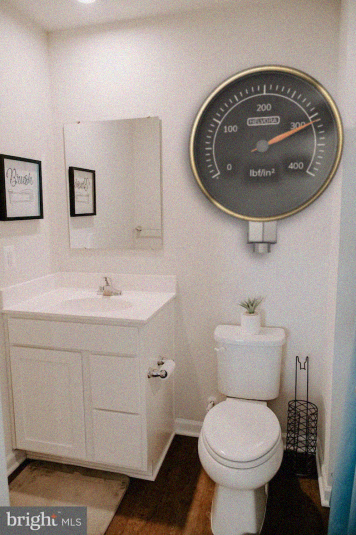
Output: **310** psi
